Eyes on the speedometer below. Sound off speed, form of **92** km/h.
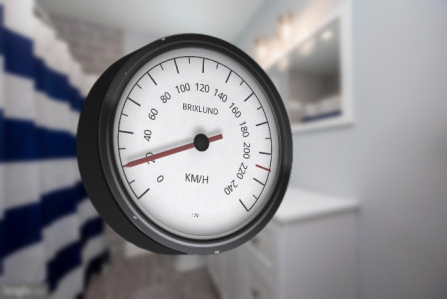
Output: **20** km/h
